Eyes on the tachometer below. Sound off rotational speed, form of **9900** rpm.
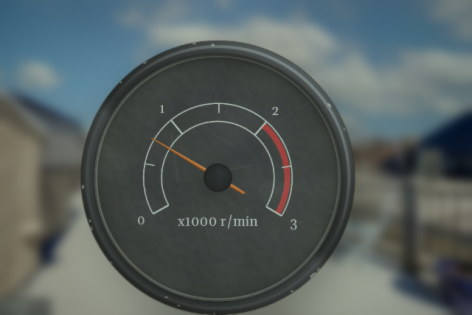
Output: **750** rpm
